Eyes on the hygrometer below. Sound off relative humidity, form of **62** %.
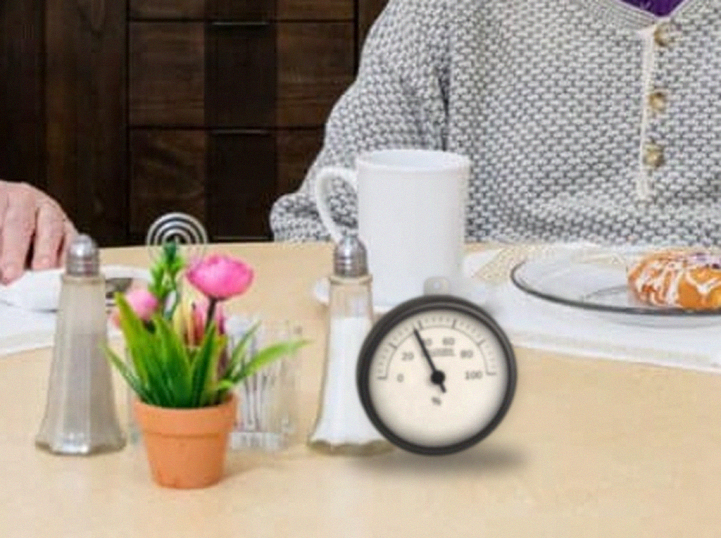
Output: **36** %
